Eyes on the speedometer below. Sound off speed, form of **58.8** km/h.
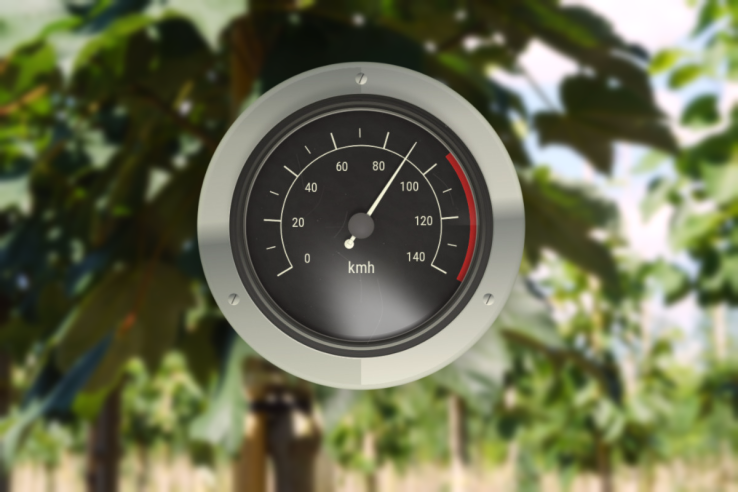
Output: **90** km/h
